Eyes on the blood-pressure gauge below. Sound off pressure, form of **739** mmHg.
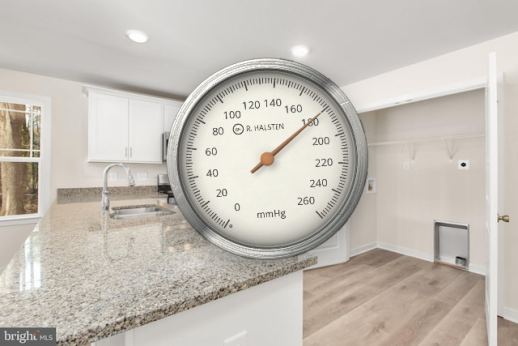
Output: **180** mmHg
